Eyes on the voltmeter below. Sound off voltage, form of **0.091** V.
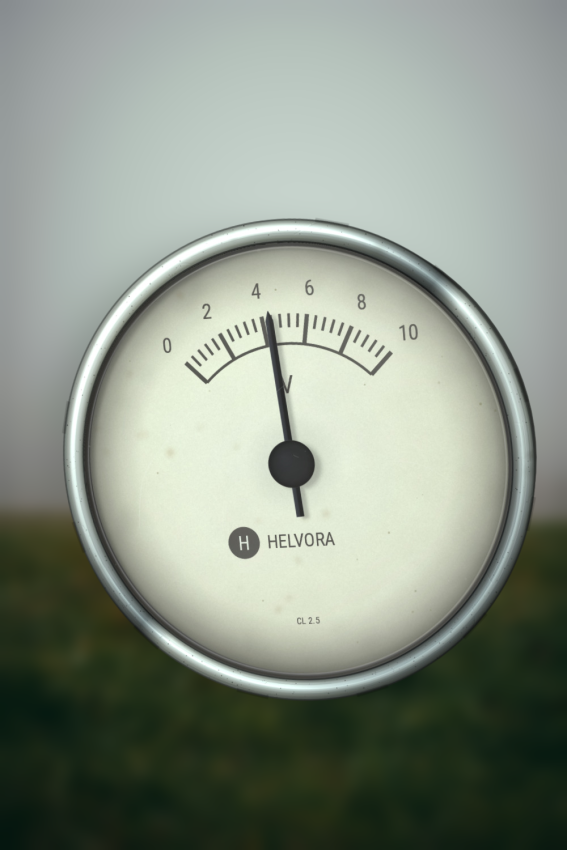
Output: **4.4** V
